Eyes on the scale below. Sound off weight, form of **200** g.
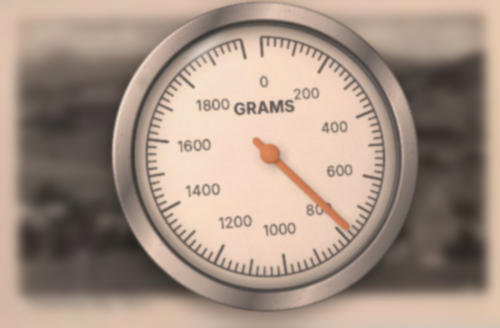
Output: **780** g
